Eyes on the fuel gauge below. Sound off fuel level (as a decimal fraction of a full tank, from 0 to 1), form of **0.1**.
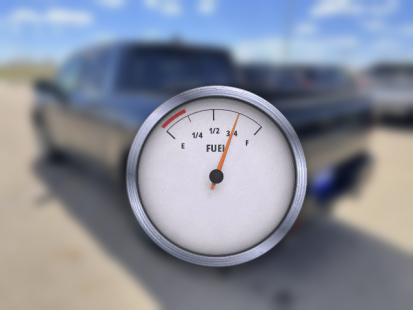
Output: **0.75**
